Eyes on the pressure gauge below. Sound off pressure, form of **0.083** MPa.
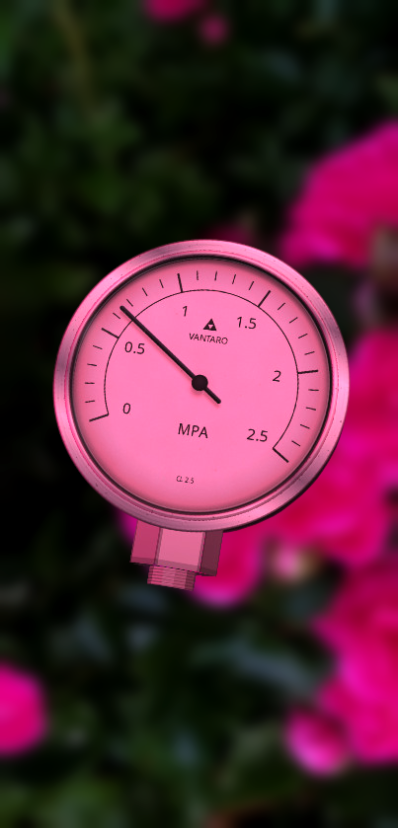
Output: **0.65** MPa
